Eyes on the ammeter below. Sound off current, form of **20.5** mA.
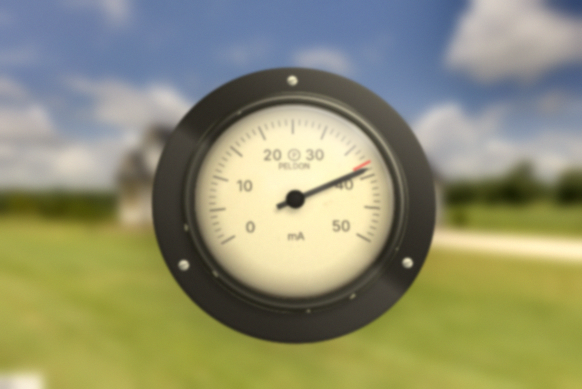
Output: **39** mA
